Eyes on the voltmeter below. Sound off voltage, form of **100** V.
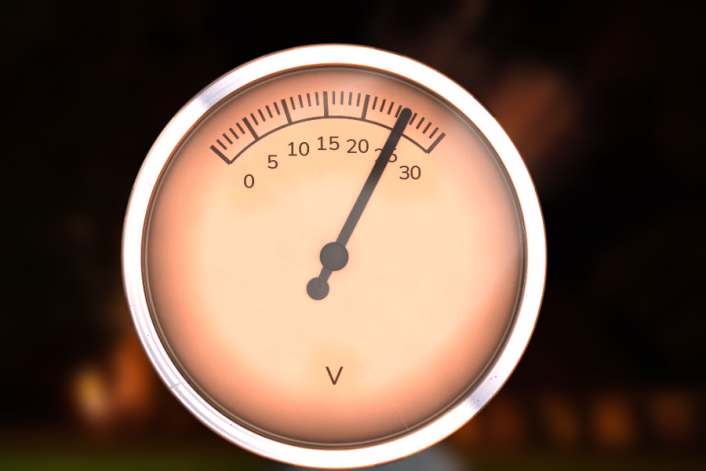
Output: **25** V
